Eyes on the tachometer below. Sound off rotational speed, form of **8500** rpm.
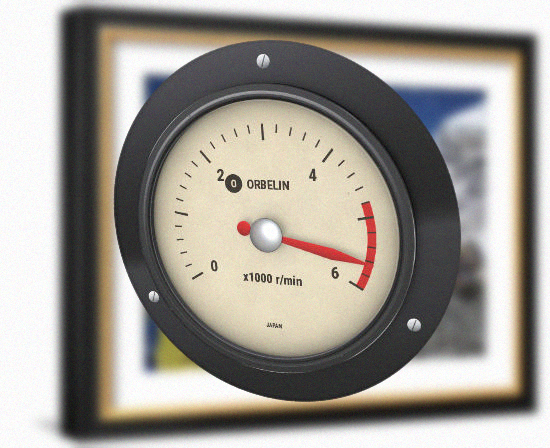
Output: **5600** rpm
